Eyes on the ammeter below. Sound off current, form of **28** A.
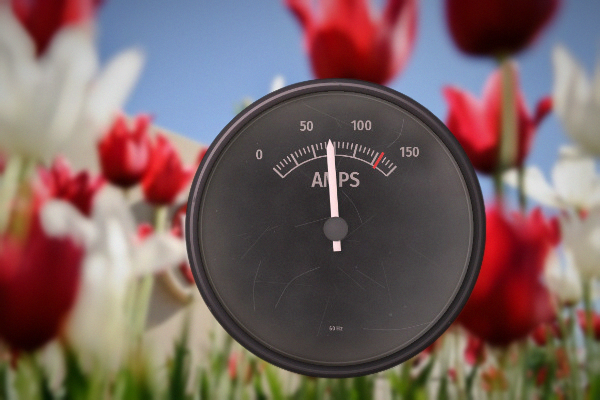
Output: **70** A
